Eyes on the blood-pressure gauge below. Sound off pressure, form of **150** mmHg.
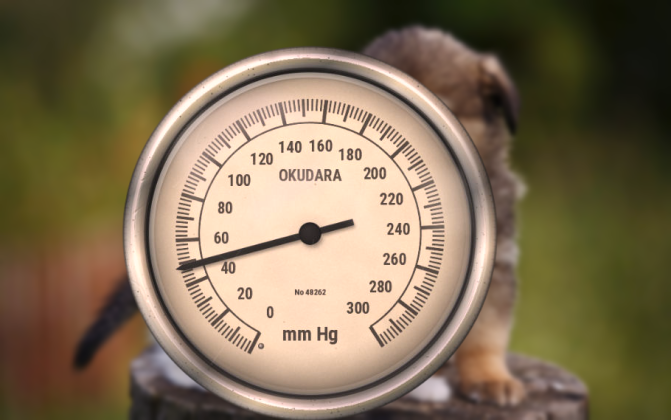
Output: **48** mmHg
